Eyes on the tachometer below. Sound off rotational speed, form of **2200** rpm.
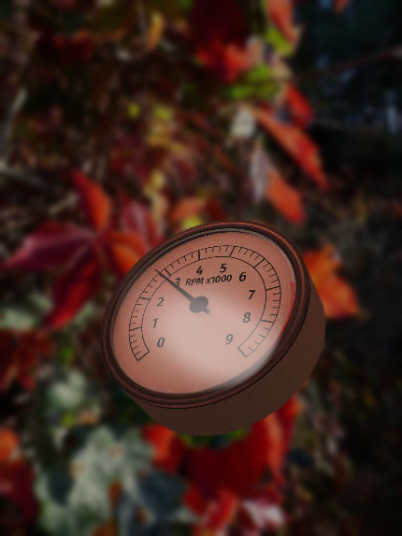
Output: **2800** rpm
